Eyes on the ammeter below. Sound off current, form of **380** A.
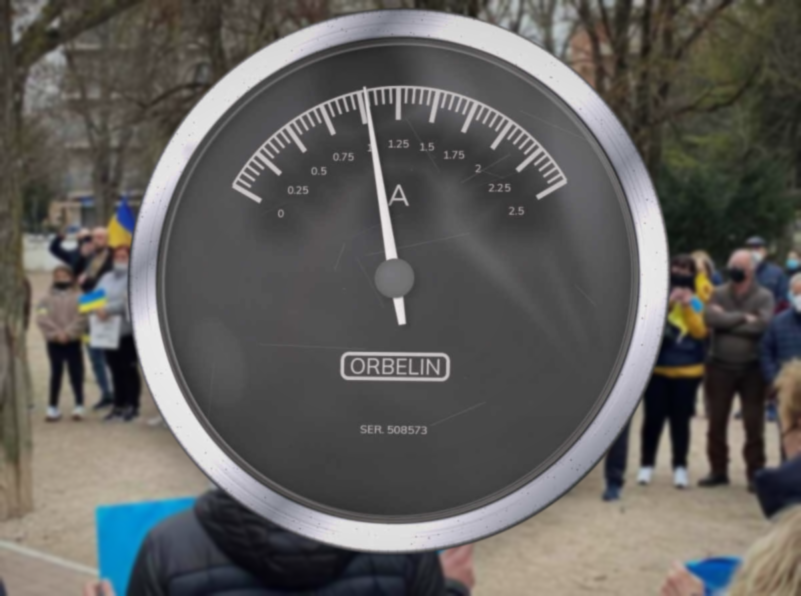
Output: **1.05** A
